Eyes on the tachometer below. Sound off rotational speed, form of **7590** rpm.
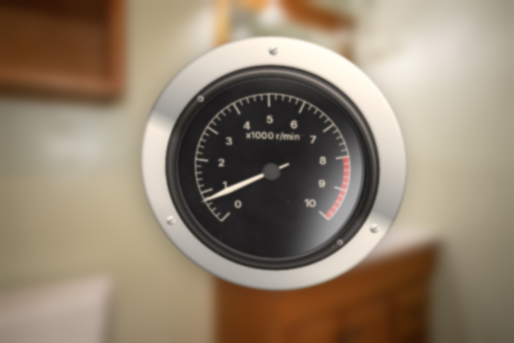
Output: **800** rpm
